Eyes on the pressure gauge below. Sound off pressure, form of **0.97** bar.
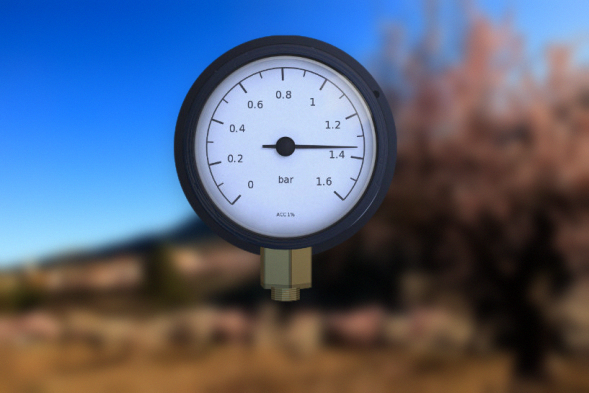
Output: **1.35** bar
